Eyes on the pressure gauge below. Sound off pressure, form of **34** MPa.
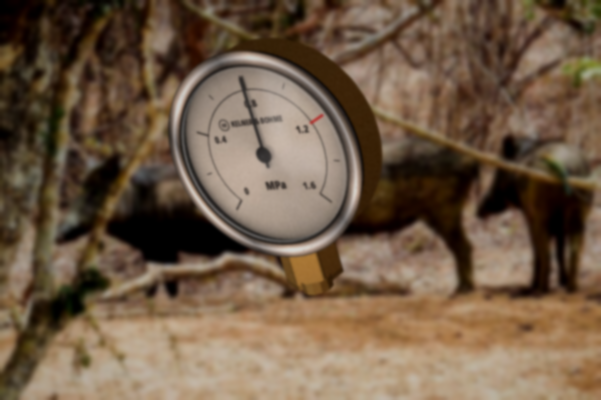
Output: **0.8** MPa
